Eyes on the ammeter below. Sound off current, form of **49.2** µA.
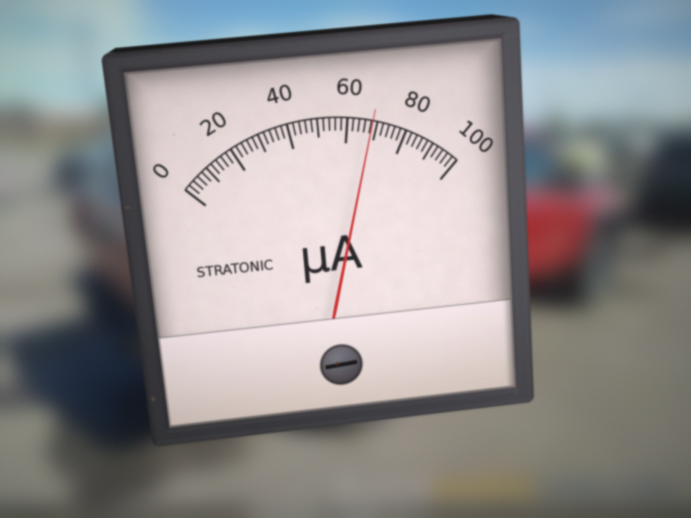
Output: **68** µA
